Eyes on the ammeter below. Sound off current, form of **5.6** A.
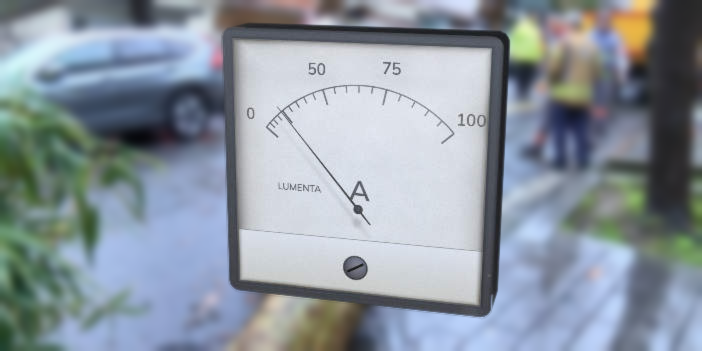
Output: **25** A
